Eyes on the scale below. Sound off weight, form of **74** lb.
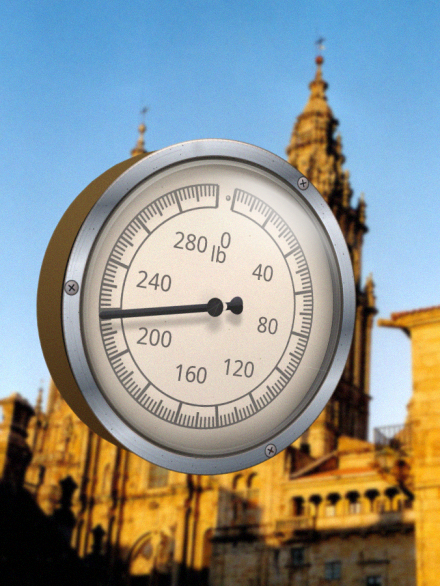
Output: **218** lb
